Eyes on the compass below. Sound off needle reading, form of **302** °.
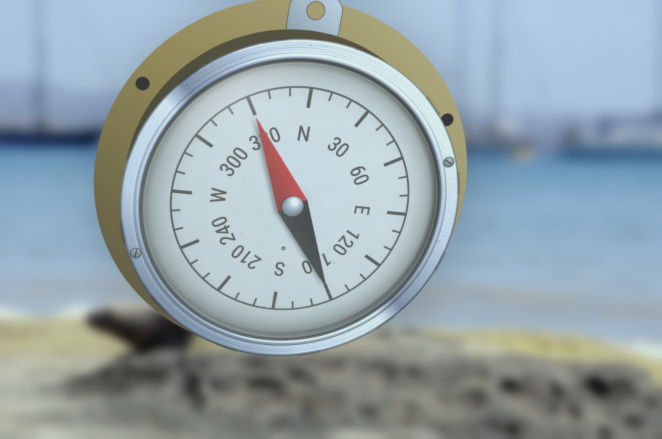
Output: **330** °
